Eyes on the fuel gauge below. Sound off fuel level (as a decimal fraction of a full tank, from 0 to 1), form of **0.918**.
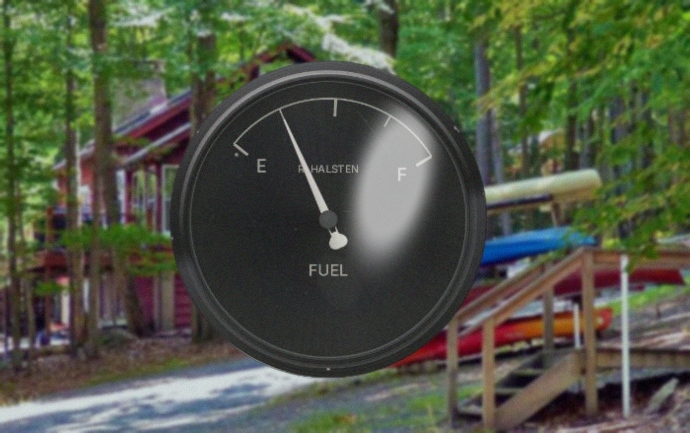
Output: **0.25**
